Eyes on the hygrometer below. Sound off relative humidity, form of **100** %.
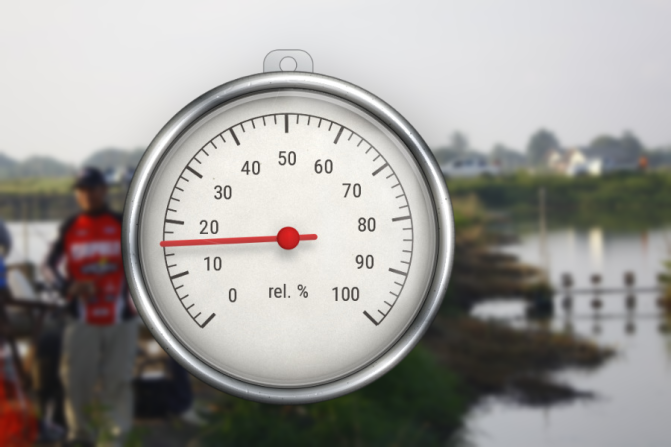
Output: **16** %
